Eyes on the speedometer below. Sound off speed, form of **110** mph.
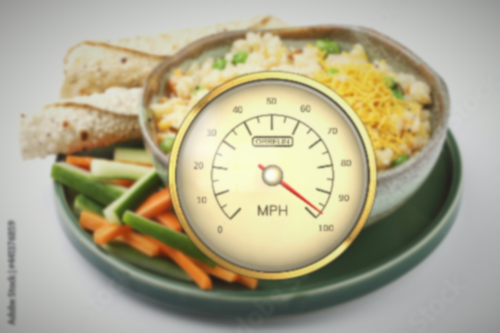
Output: **97.5** mph
